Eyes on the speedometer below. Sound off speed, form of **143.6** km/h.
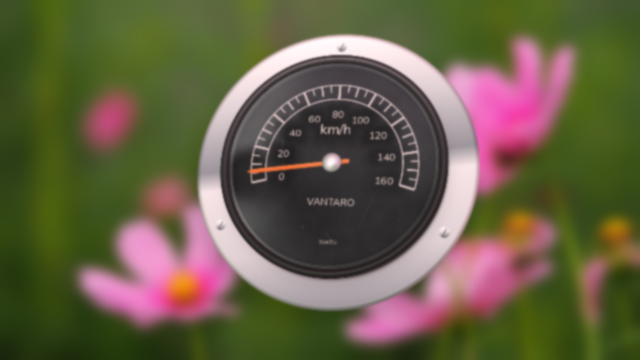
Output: **5** km/h
